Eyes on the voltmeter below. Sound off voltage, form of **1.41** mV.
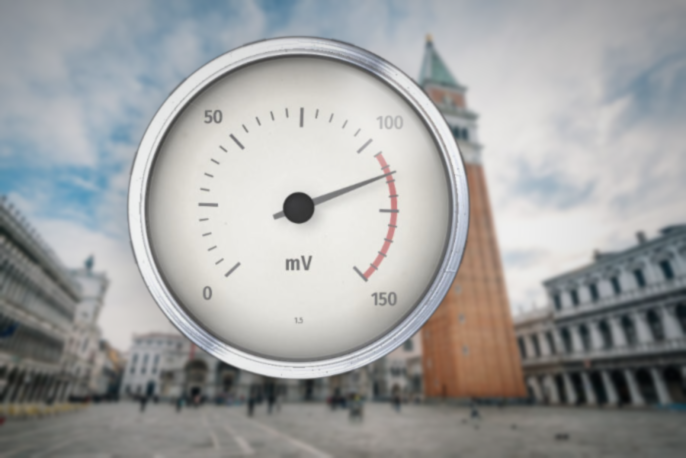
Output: **112.5** mV
